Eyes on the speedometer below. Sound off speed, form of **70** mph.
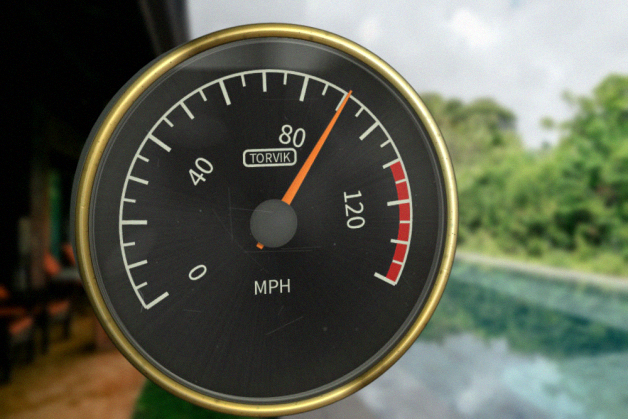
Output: **90** mph
